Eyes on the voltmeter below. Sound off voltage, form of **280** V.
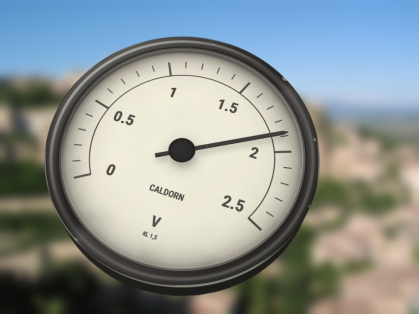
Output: **1.9** V
